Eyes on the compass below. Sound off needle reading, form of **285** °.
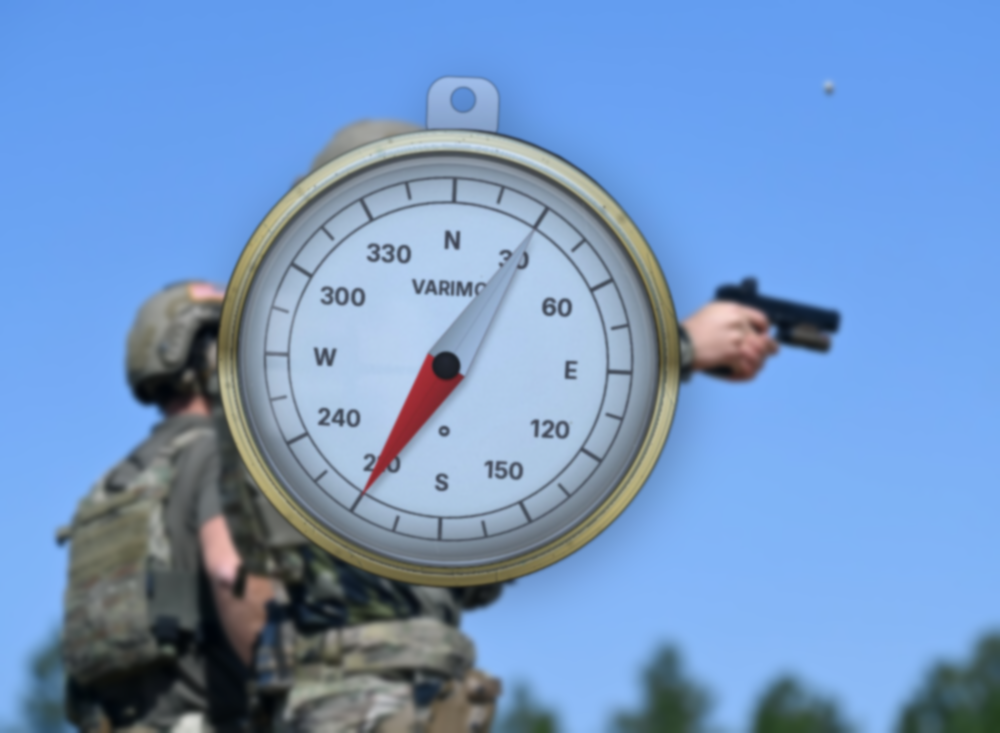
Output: **210** °
